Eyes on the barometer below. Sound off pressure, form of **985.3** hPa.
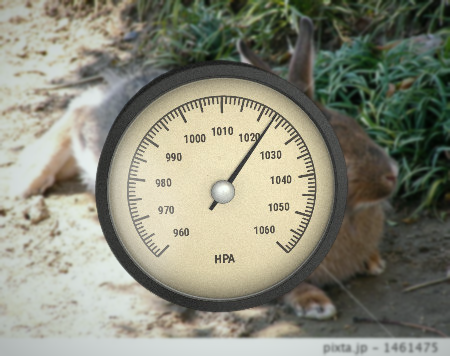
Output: **1023** hPa
